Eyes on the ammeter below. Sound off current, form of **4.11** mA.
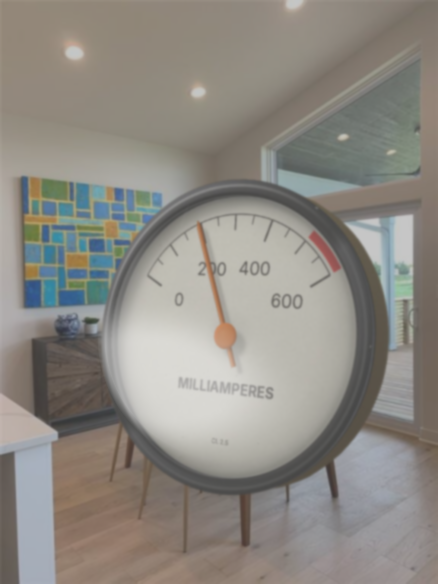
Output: **200** mA
